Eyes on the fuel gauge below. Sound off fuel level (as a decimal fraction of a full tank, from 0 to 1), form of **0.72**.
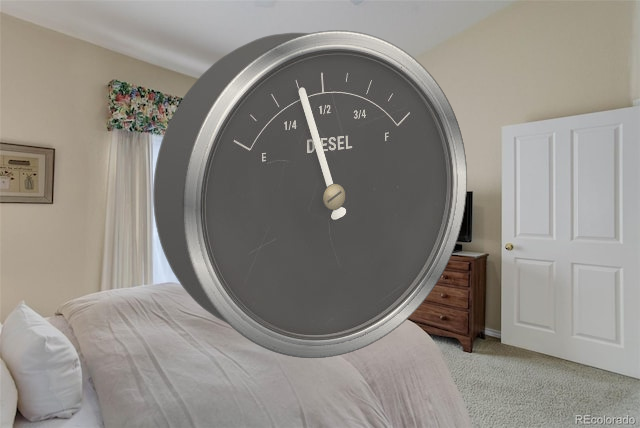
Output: **0.375**
